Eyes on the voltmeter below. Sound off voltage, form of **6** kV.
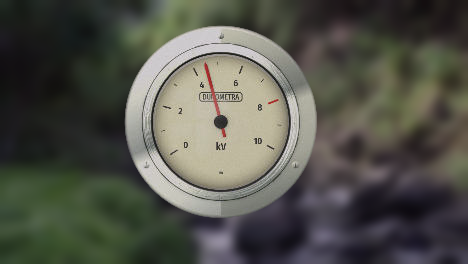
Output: **4.5** kV
